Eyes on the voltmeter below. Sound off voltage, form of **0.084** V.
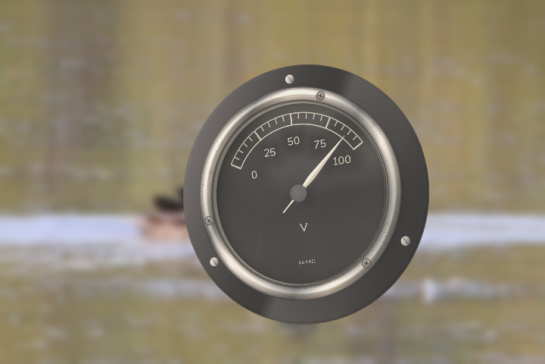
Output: **90** V
